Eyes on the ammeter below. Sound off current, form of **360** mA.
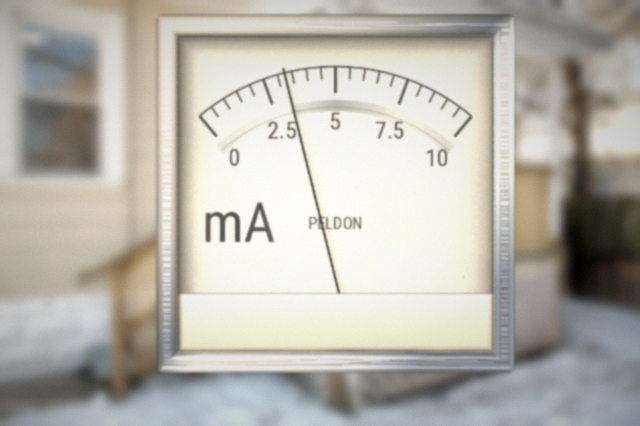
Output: **3.25** mA
